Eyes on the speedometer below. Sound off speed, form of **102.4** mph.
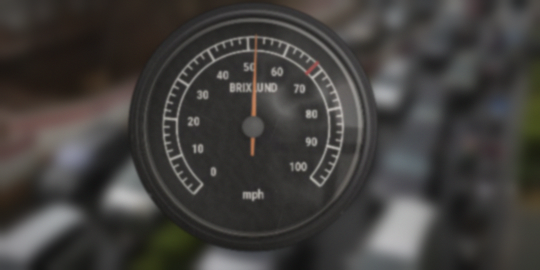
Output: **52** mph
